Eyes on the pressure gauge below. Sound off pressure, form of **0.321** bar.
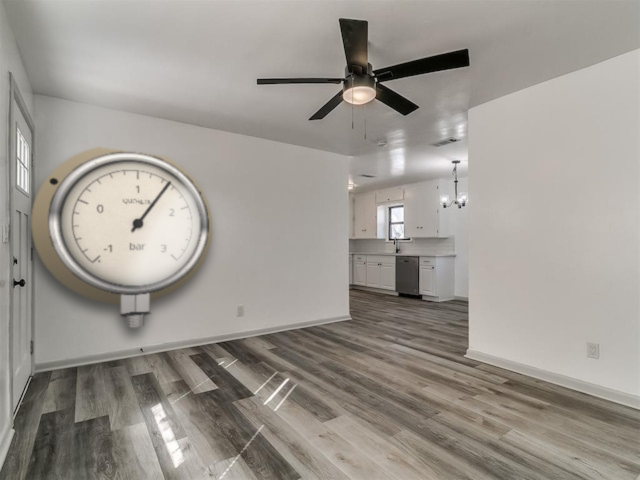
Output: **1.5** bar
